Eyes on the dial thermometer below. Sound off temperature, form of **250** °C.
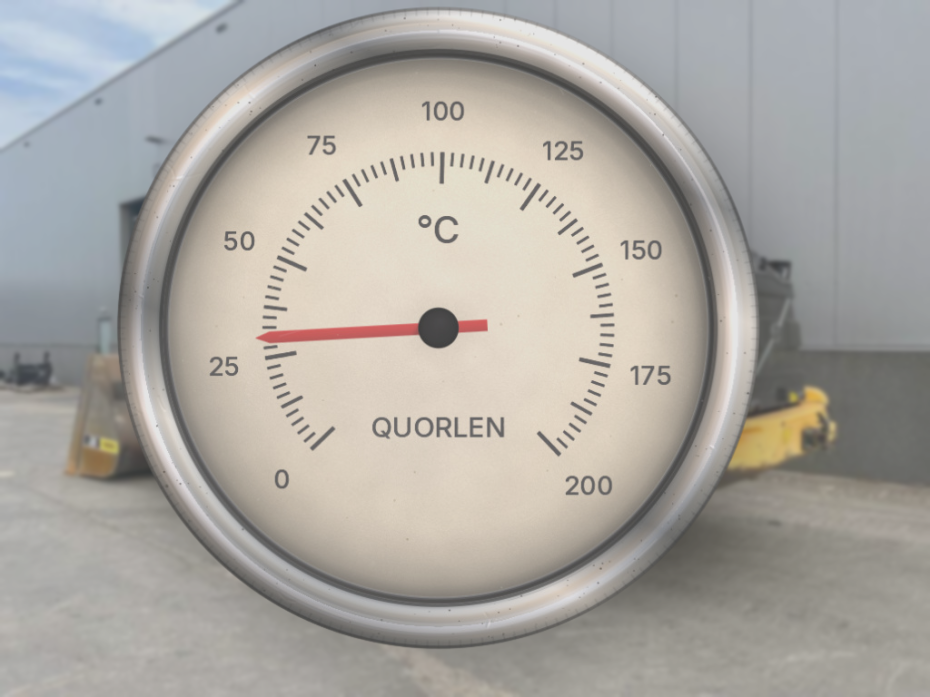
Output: **30** °C
